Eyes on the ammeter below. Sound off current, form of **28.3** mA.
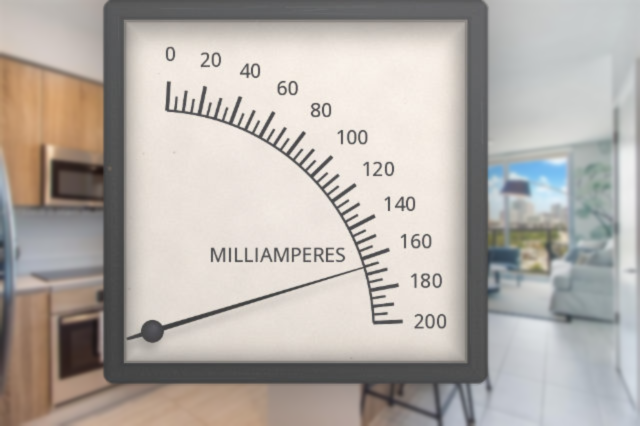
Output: **165** mA
